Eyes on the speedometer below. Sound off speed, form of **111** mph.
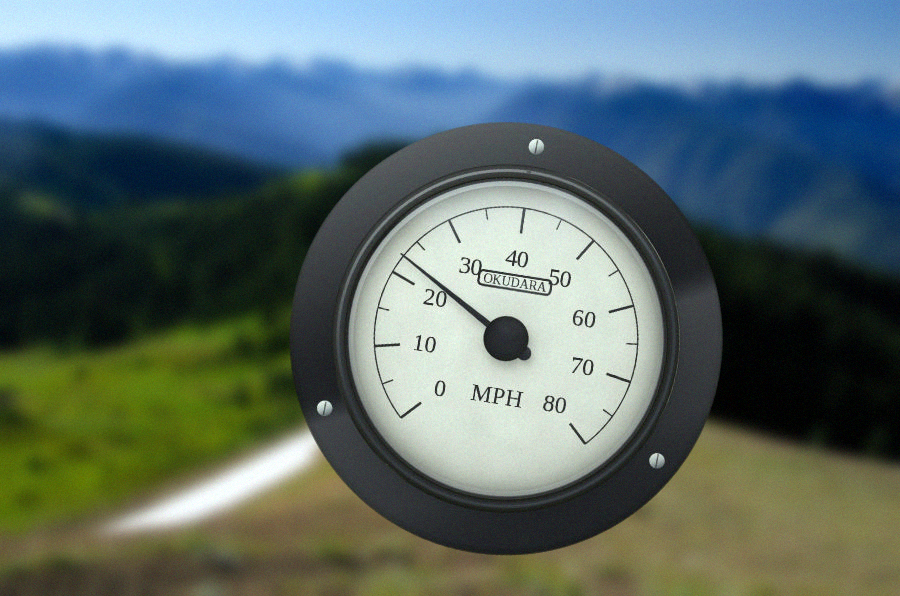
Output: **22.5** mph
